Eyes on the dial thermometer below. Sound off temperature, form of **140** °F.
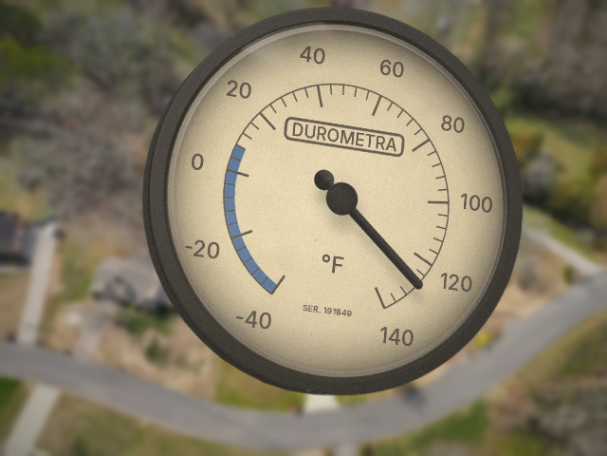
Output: **128** °F
